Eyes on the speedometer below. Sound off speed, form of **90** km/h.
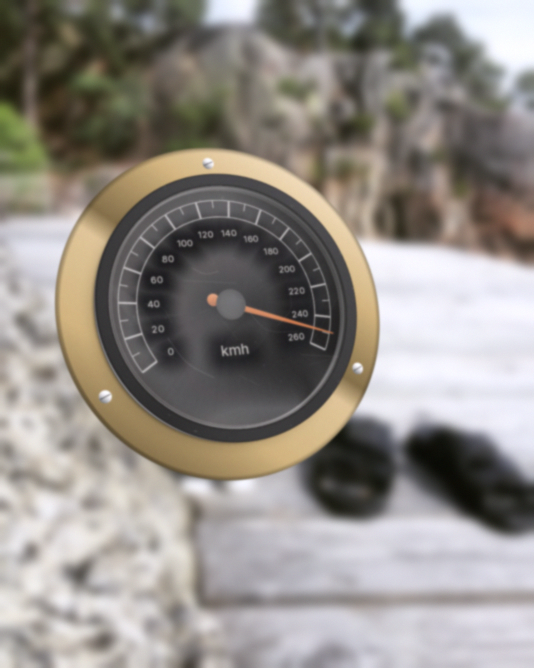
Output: **250** km/h
